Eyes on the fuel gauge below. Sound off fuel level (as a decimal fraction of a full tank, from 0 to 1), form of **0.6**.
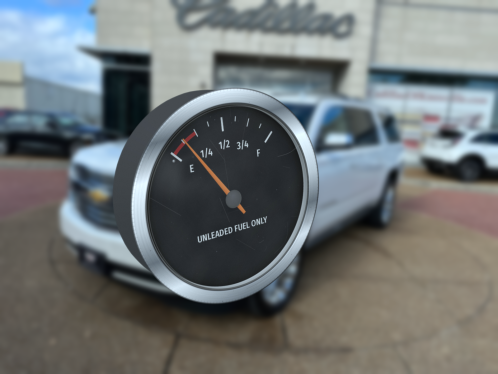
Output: **0.125**
